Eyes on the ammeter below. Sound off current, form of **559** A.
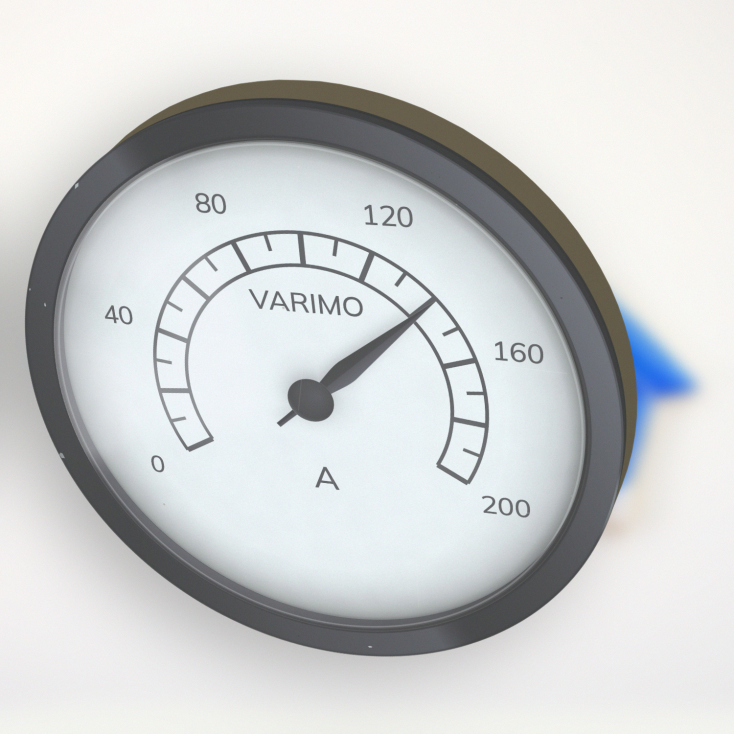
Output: **140** A
